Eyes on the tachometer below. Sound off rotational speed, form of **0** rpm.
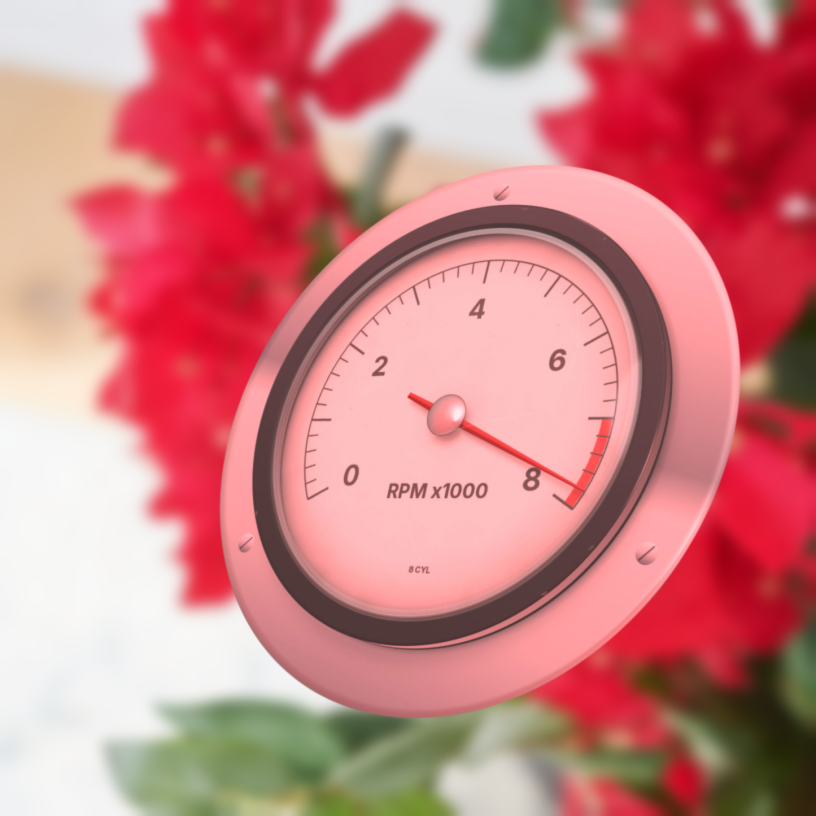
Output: **7800** rpm
